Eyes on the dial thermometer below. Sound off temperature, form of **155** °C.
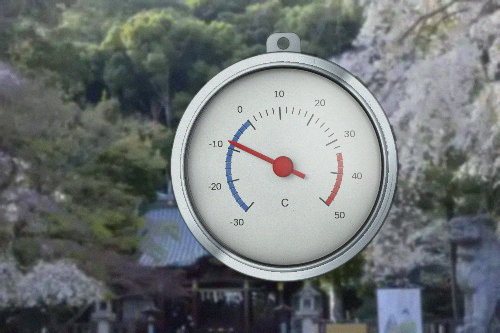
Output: **-8** °C
